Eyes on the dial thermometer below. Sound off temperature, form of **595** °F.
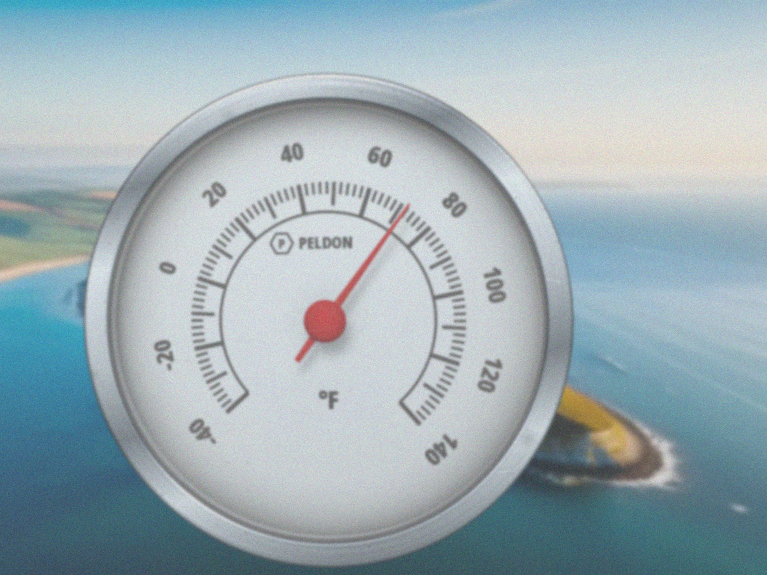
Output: **72** °F
